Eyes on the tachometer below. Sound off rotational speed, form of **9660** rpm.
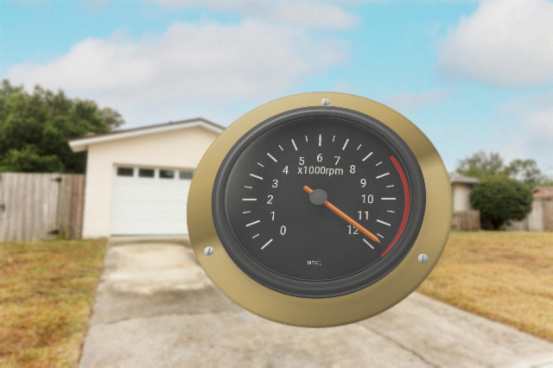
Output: **11750** rpm
